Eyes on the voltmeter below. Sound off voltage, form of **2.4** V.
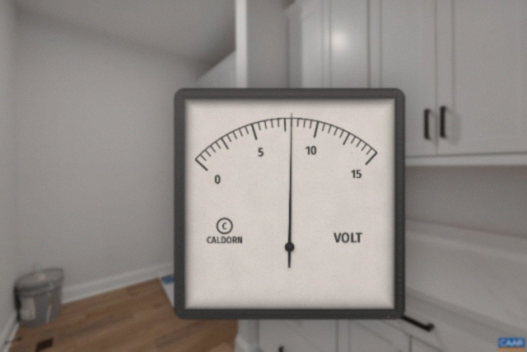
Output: **8** V
